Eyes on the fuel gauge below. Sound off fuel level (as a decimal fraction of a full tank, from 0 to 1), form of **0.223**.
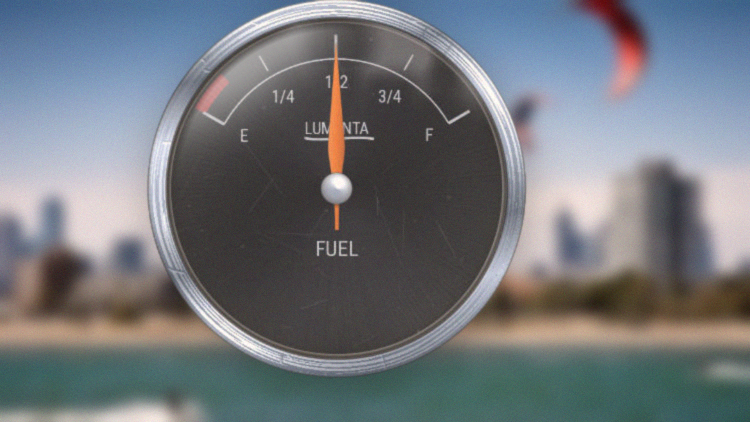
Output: **0.5**
